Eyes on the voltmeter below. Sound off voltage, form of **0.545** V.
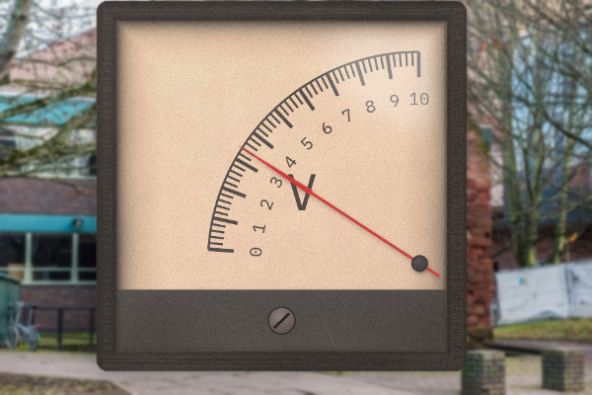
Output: **3.4** V
